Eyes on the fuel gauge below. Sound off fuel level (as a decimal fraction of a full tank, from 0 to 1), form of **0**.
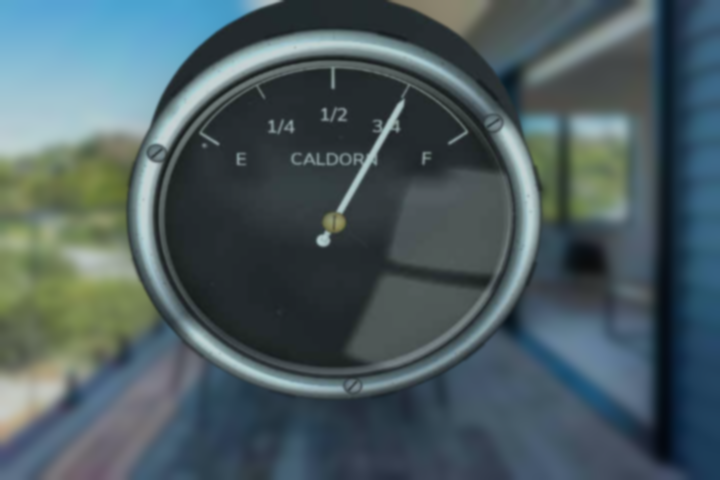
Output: **0.75**
